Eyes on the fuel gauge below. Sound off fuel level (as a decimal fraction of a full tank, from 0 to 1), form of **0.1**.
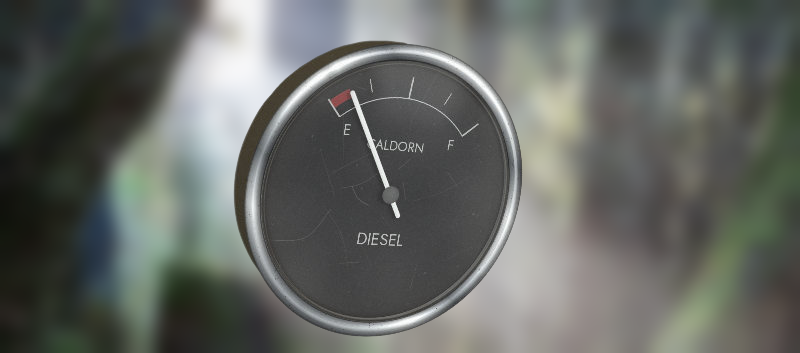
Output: **0.125**
